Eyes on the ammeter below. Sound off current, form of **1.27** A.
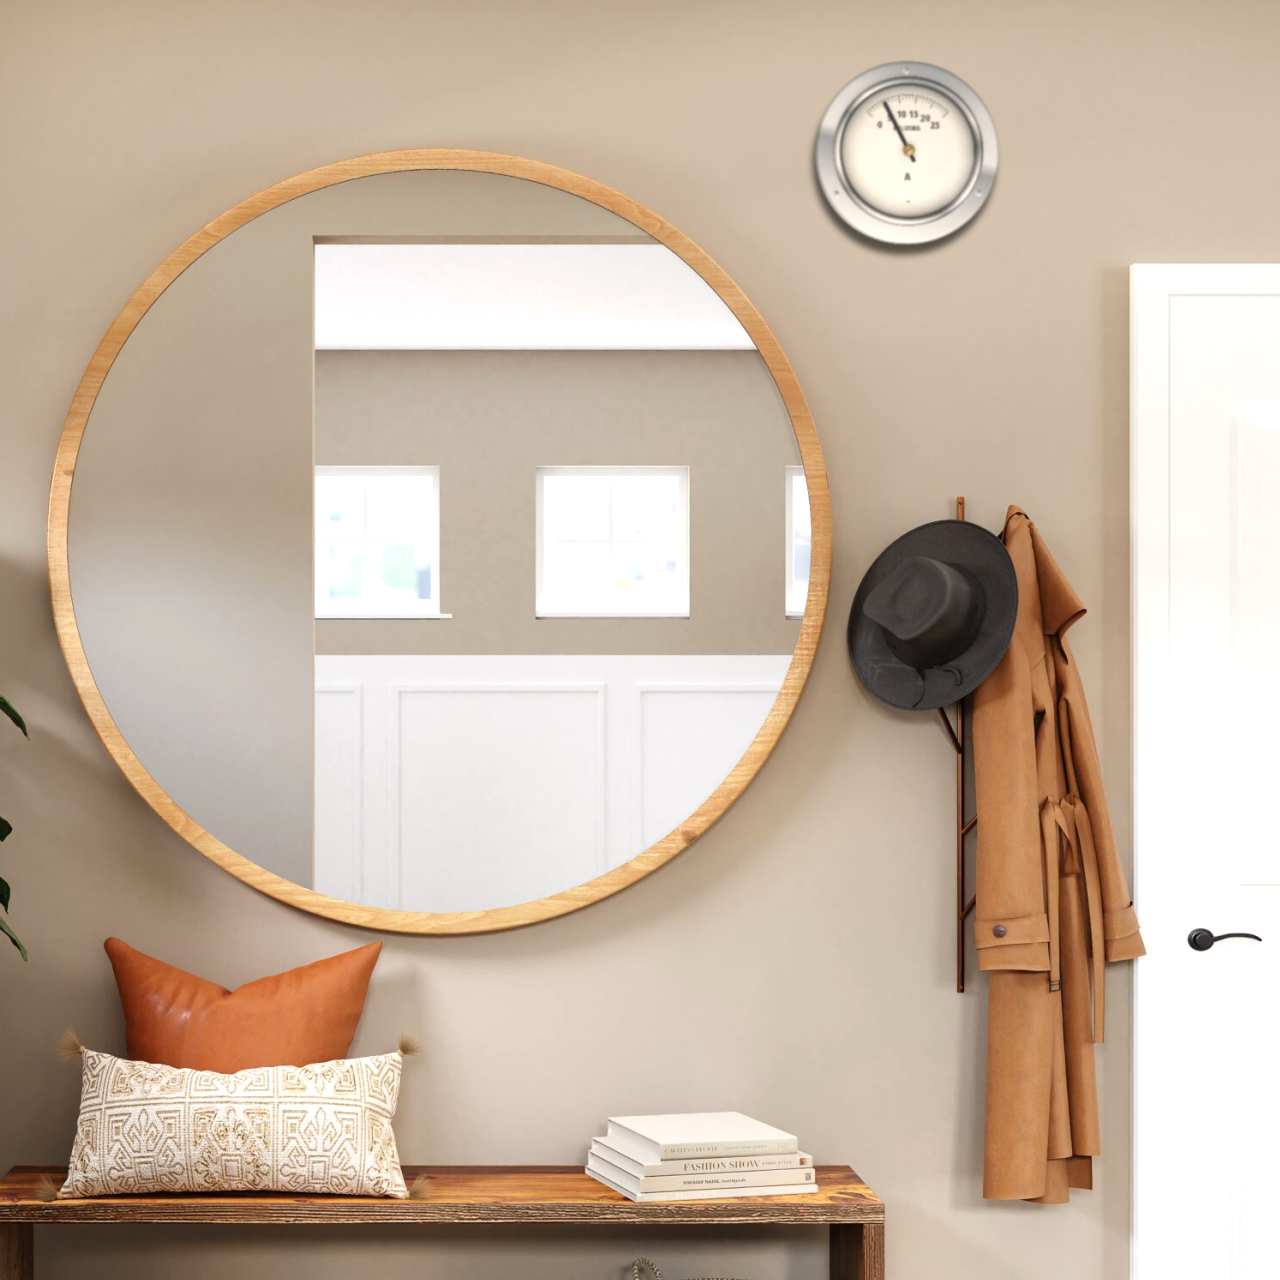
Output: **5** A
